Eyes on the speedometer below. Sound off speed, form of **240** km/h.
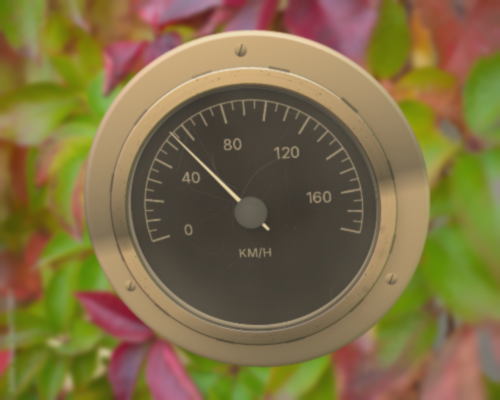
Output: **55** km/h
